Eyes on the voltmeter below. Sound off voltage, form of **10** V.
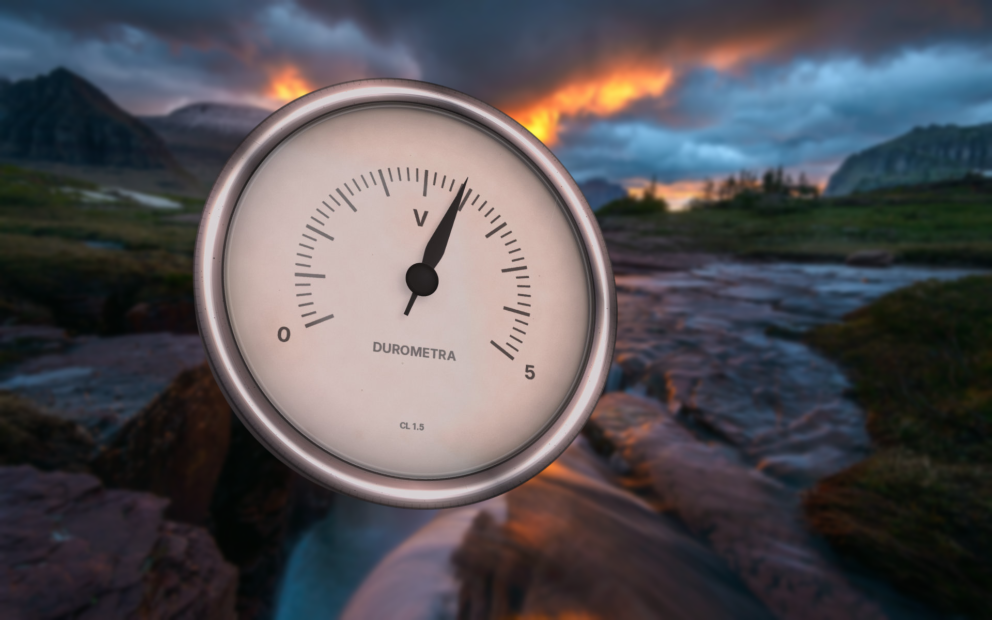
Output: **2.9** V
